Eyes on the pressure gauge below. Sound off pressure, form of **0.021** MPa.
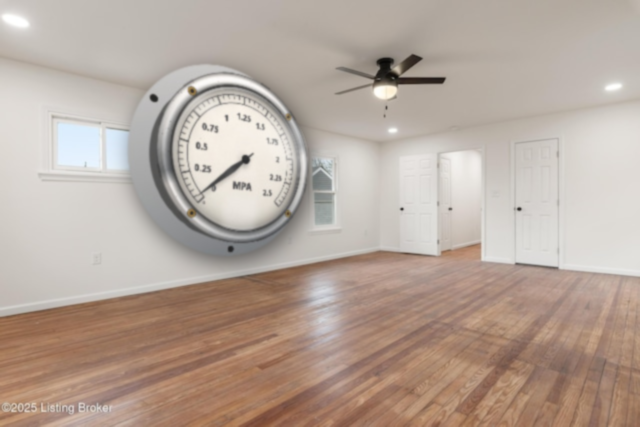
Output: **0.05** MPa
